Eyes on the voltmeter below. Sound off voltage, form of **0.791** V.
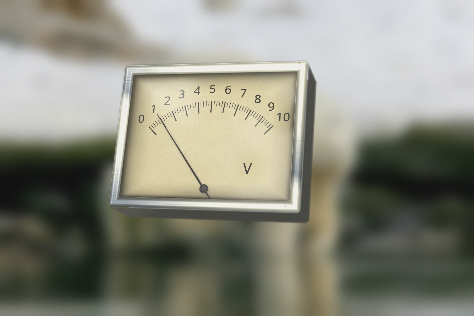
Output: **1** V
